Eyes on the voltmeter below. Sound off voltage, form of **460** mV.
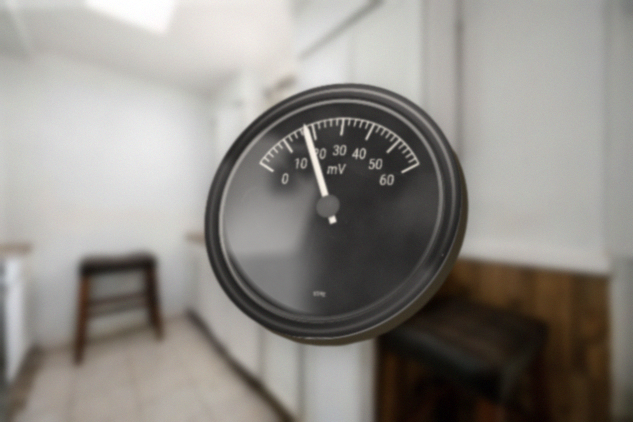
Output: **18** mV
